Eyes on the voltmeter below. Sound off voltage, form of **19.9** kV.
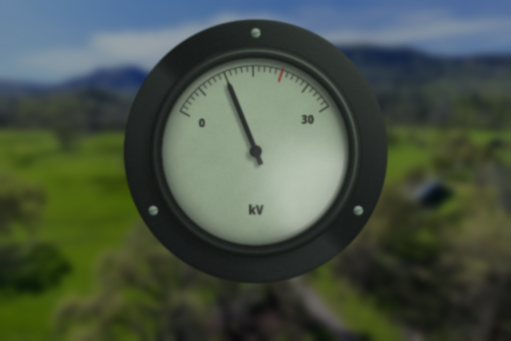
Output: **10** kV
